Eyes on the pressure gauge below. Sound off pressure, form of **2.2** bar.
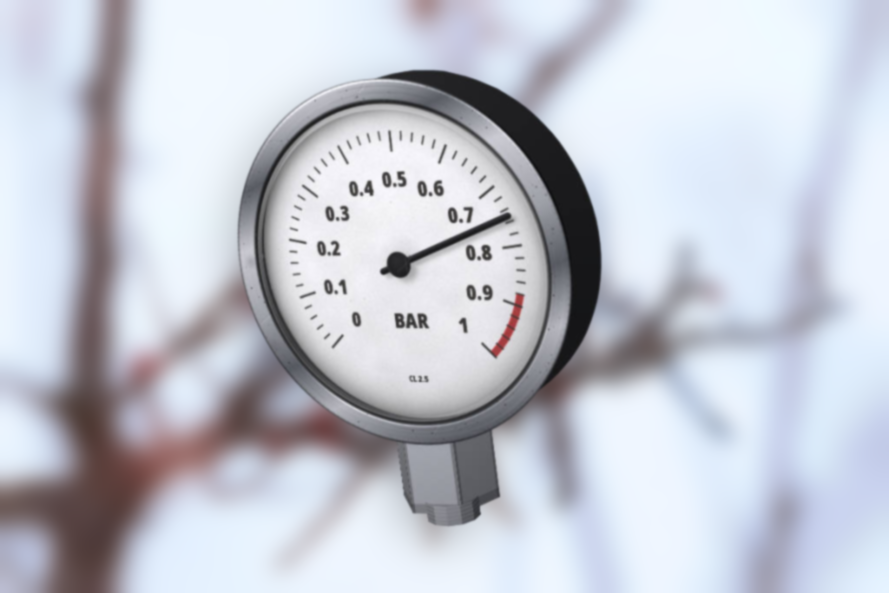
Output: **0.75** bar
